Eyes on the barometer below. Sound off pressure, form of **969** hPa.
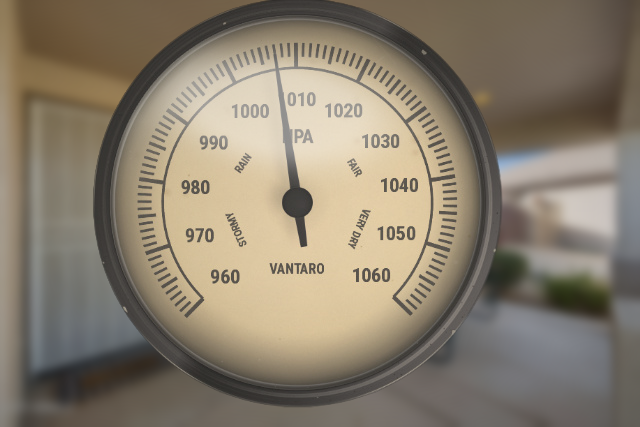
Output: **1007** hPa
